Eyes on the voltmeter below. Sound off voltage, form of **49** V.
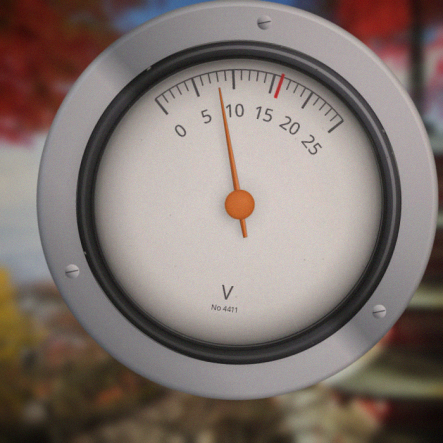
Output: **8** V
